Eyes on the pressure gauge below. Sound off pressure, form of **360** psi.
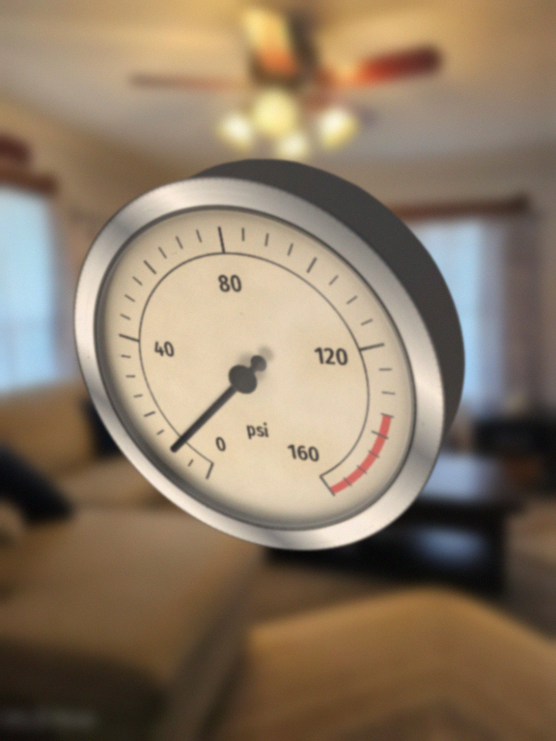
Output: **10** psi
